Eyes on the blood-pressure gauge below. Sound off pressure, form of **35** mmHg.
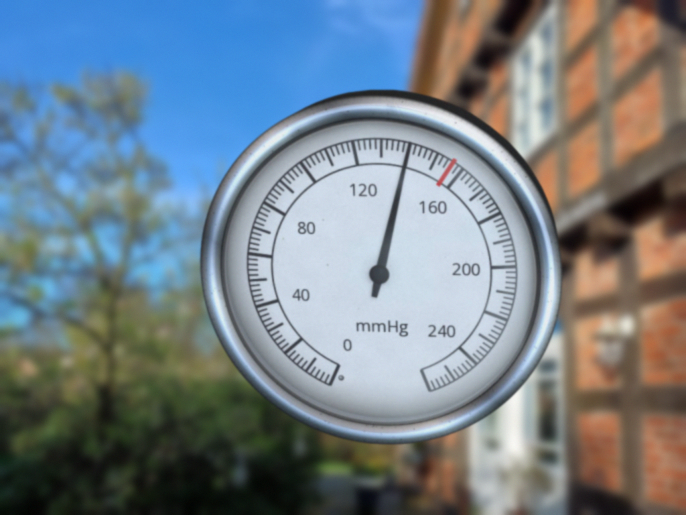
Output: **140** mmHg
